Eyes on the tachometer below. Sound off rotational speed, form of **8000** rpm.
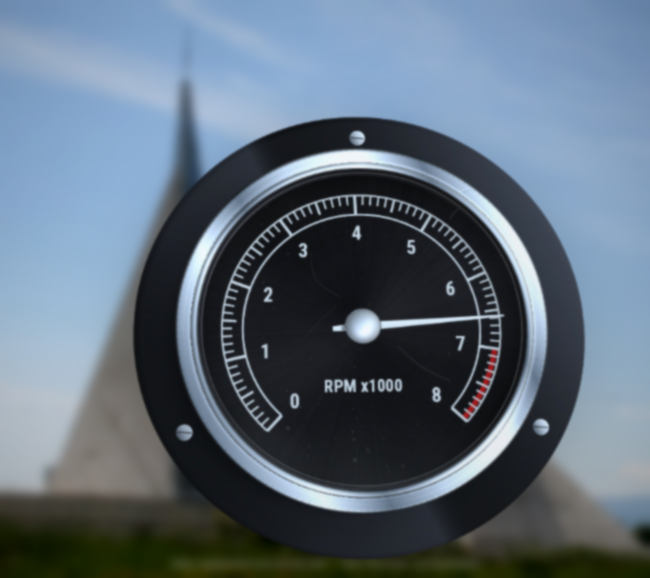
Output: **6600** rpm
